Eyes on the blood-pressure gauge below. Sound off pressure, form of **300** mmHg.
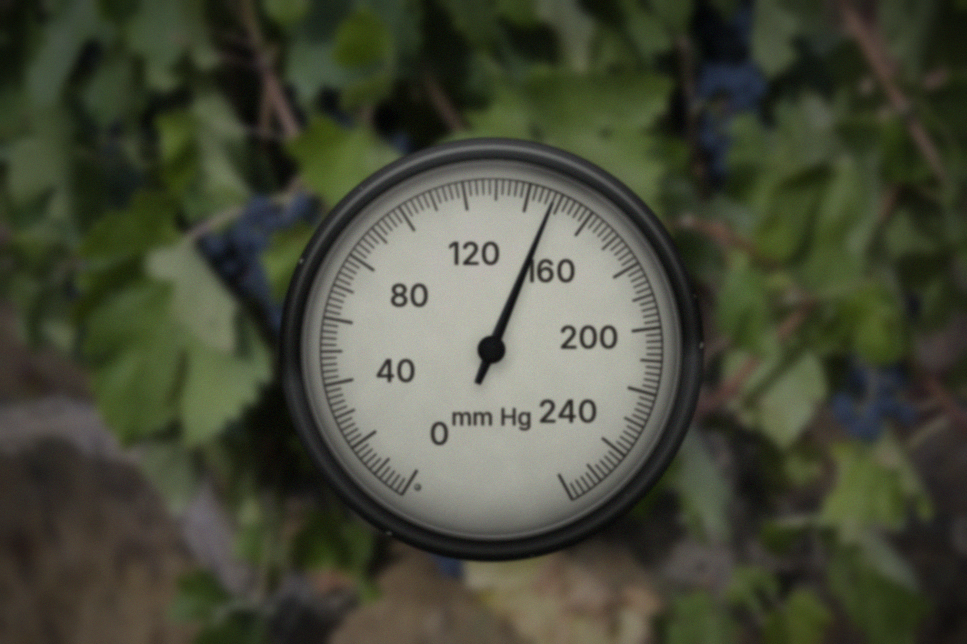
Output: **148** mmHg
